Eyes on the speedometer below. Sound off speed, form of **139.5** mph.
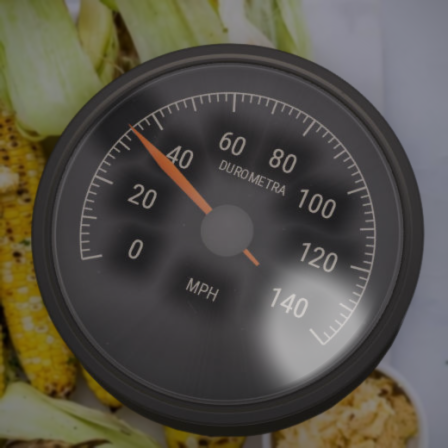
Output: **34** mph
